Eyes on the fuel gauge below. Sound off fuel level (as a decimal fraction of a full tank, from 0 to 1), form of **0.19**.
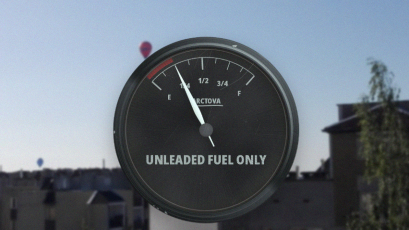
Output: **0.25**
